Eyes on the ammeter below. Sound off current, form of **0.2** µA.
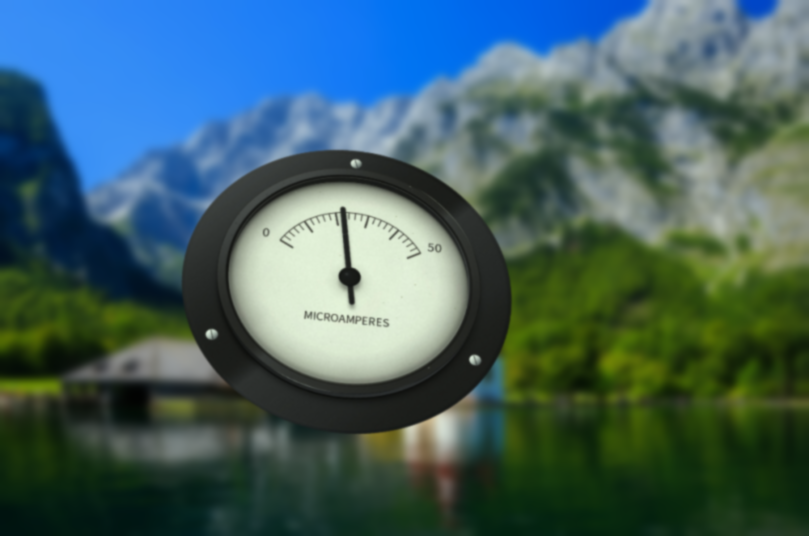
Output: **22** µA
